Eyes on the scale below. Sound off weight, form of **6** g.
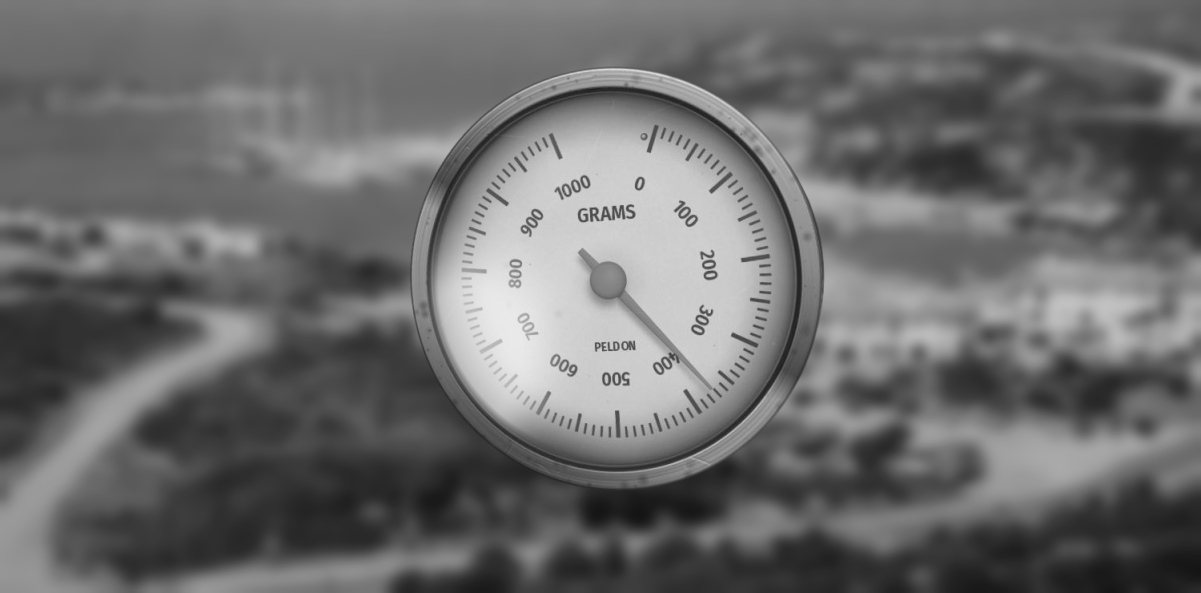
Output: **370** g
